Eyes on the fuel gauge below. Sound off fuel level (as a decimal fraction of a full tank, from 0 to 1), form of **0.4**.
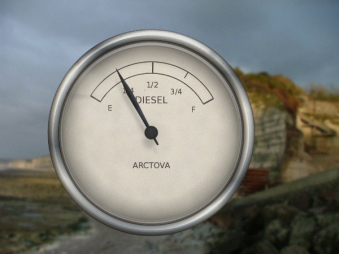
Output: **0.25**
